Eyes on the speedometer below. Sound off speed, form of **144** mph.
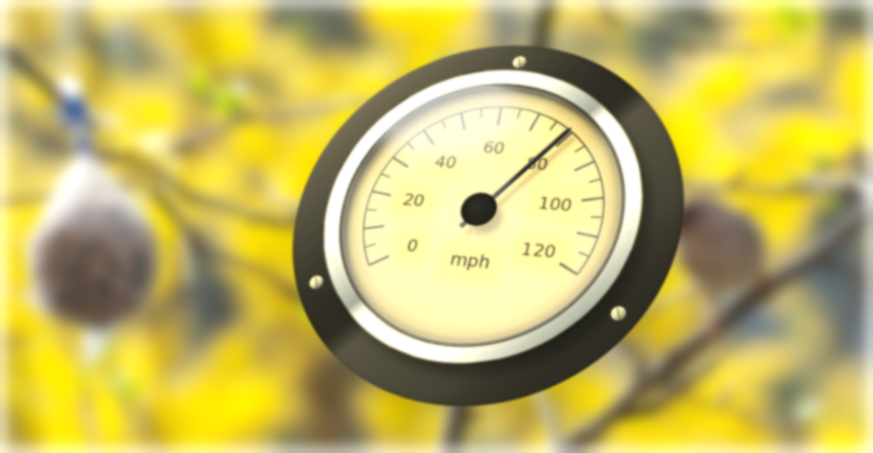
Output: **80** mph
